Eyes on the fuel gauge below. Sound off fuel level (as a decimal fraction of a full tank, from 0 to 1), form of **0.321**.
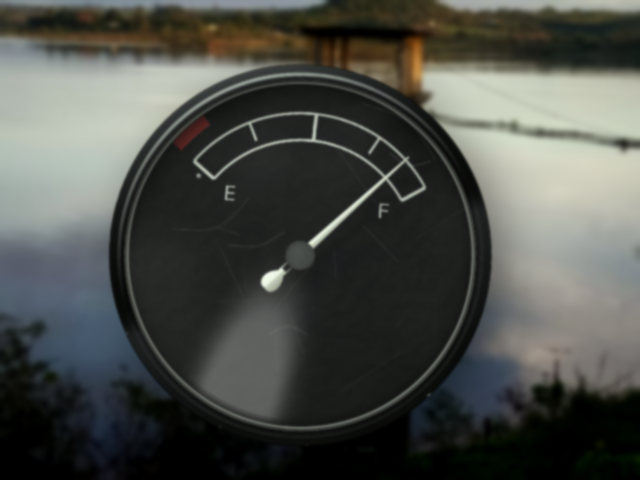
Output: **0.875**
